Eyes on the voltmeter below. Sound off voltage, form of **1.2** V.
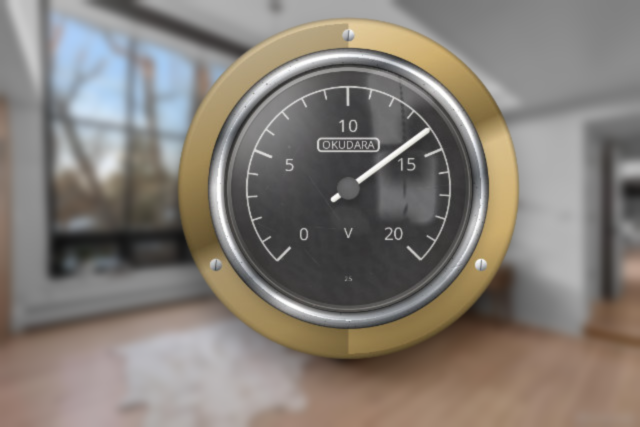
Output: **14** V
